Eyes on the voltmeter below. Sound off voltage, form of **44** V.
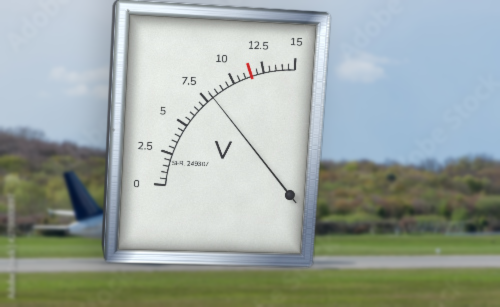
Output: **8** V
